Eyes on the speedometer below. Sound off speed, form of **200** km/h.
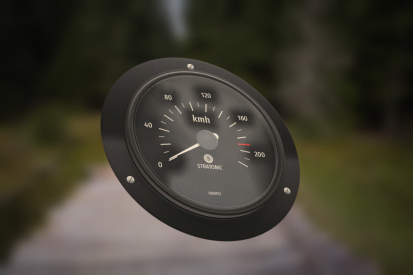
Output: **0** km/h
